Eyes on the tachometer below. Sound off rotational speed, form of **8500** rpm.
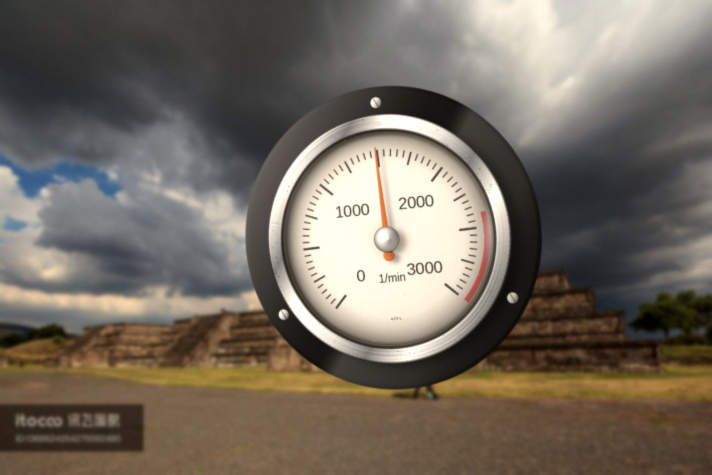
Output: **1500** rpm
